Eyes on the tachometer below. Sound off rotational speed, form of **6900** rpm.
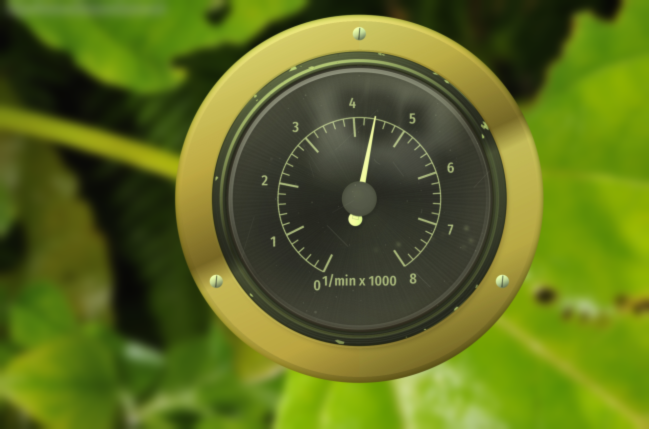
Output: **4400** rpm
